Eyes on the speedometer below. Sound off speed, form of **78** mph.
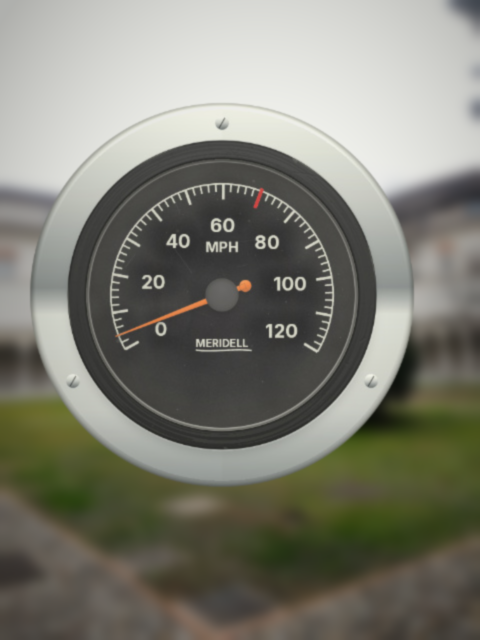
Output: **4** mph
